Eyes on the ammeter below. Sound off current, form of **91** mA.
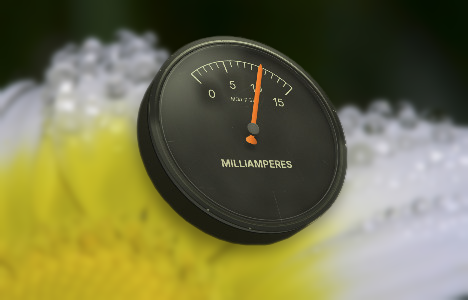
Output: **10** mA
